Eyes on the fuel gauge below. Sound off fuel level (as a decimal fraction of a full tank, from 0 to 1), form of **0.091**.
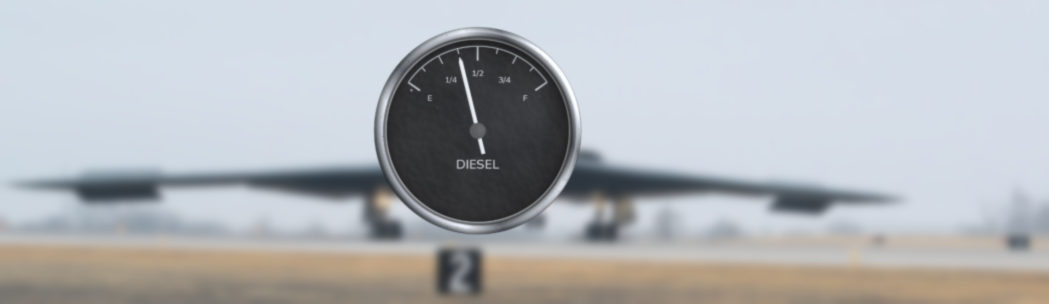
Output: **0.375**
